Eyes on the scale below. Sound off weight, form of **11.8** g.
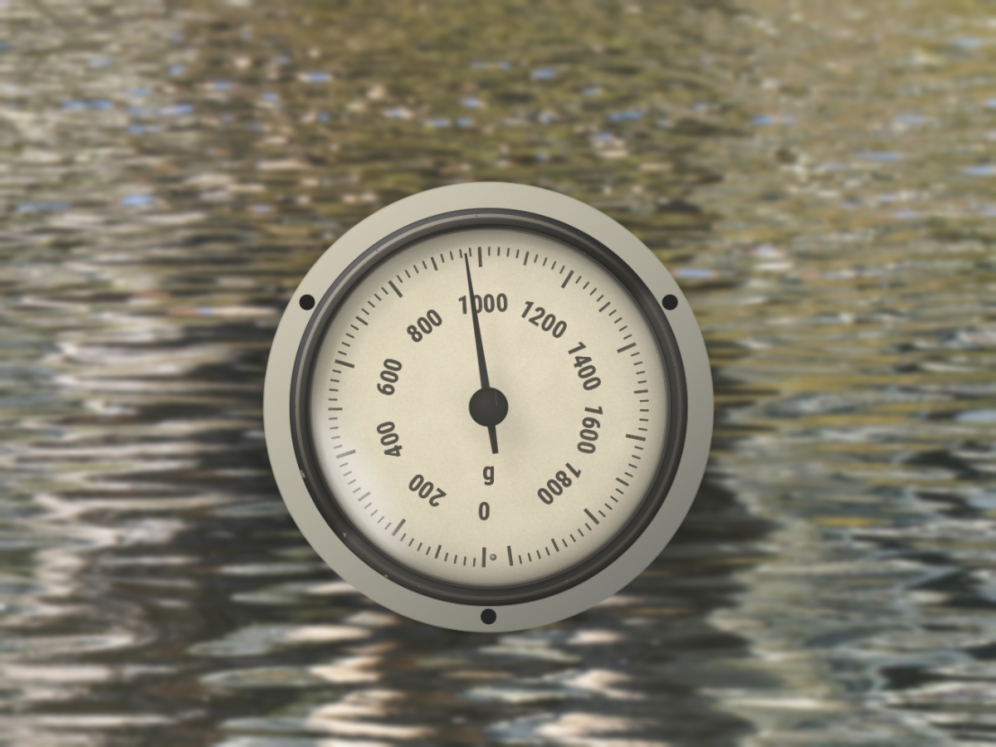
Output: **970** g
